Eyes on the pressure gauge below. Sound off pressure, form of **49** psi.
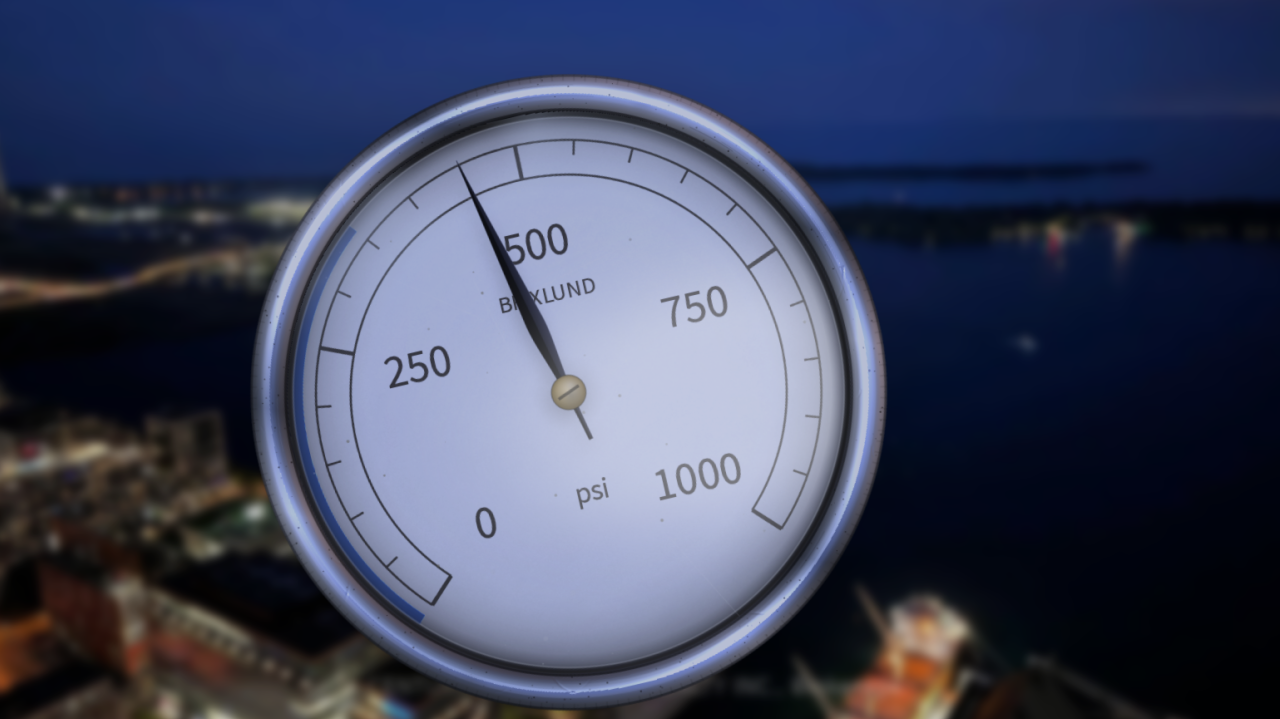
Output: **450** psi
